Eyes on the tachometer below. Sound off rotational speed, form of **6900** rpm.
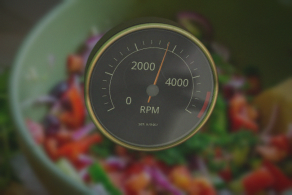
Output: **2800** rpm
